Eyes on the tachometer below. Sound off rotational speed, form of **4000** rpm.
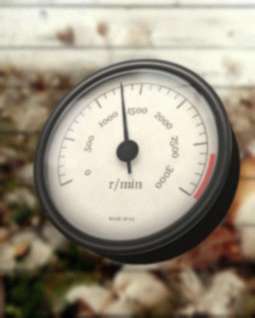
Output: **1300** rpm
